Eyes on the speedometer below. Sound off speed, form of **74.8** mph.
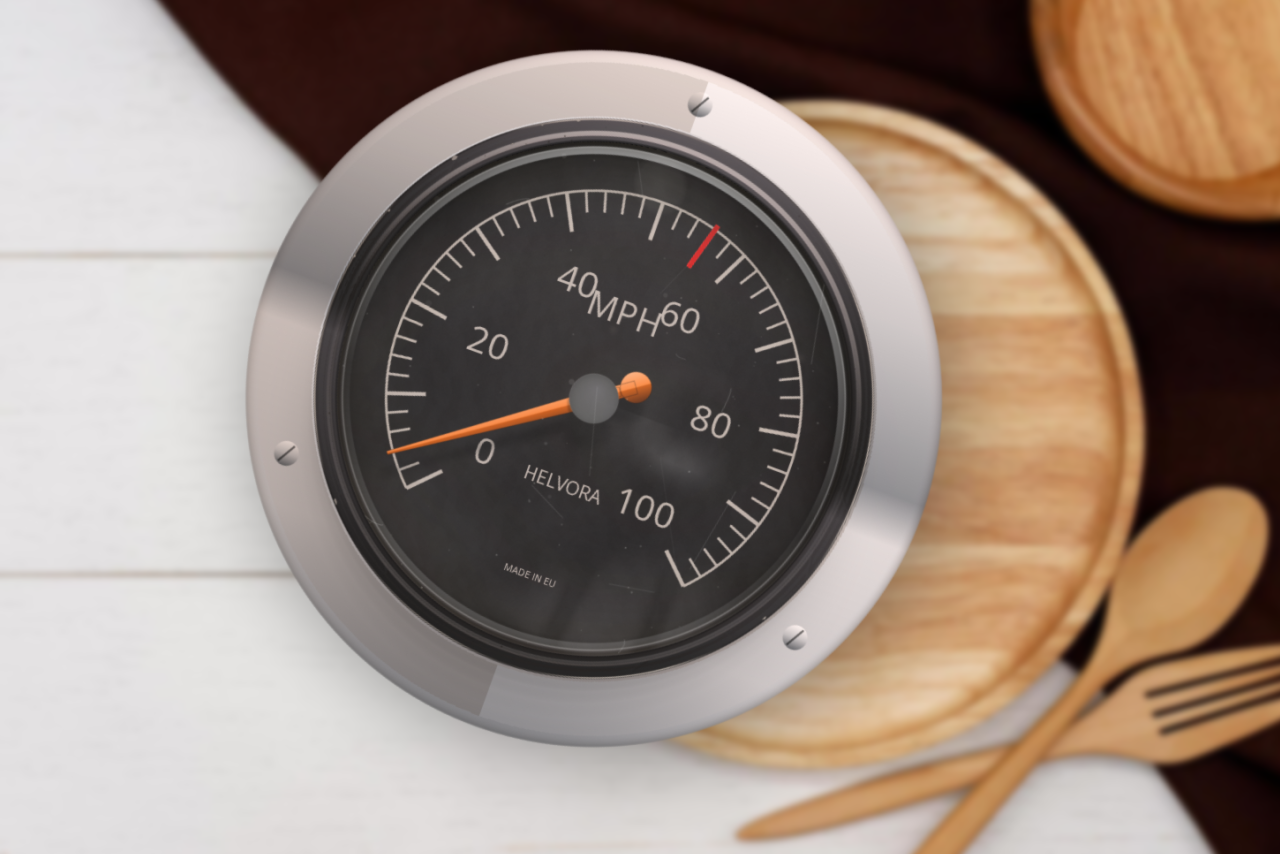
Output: **4** mph
